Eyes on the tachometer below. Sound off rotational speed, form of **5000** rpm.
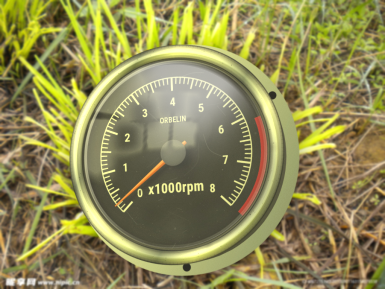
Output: **200** rpm
